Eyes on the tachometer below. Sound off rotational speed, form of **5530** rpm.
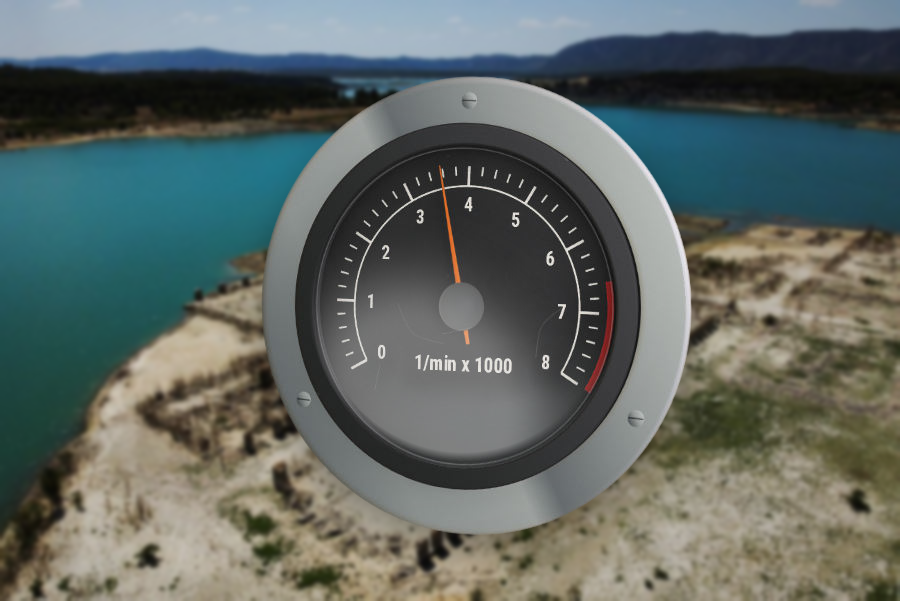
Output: **3600** rpm
